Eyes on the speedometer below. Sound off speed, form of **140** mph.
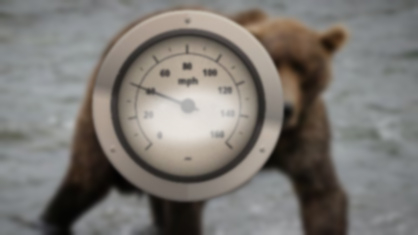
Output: **40** mph
